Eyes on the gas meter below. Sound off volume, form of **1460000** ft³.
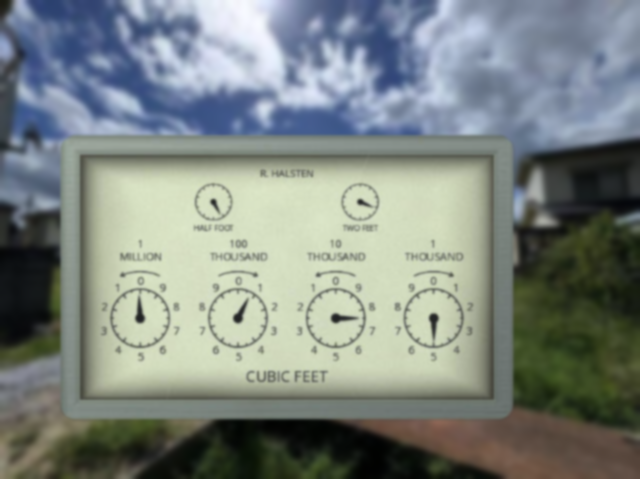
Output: **7500** ft³
